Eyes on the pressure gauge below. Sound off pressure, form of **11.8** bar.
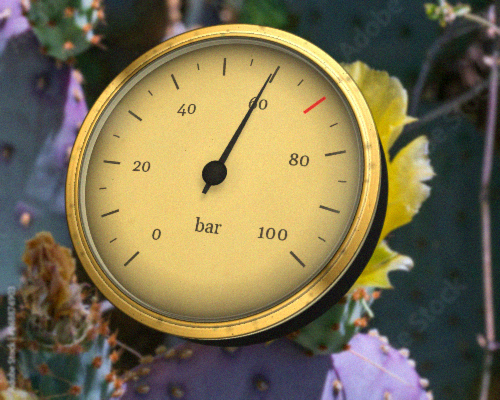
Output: **60** bar
